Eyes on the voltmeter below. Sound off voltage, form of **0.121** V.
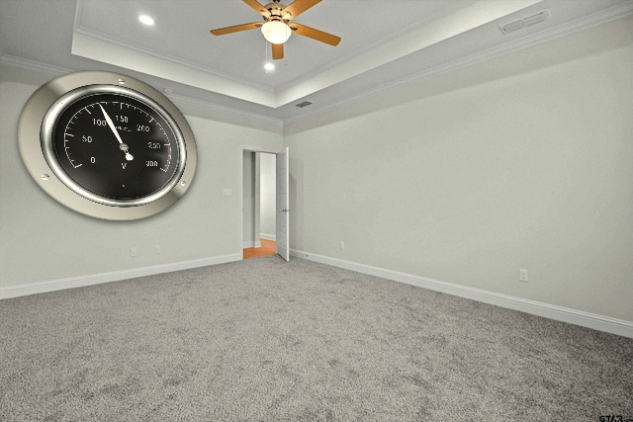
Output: **120** V
